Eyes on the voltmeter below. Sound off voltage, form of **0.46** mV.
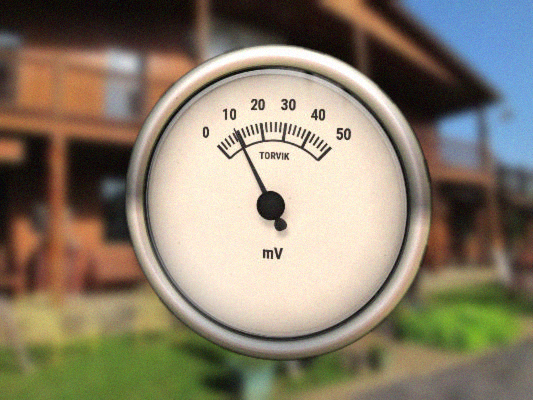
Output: **10** mV
